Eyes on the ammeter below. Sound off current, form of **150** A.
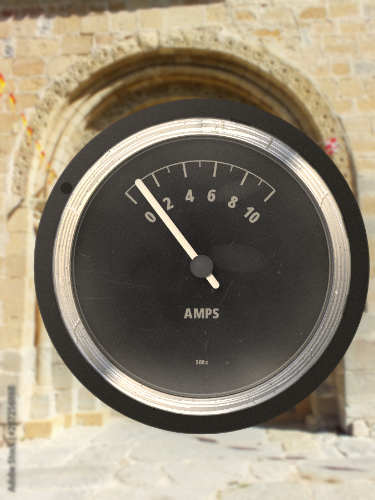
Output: **1** A
